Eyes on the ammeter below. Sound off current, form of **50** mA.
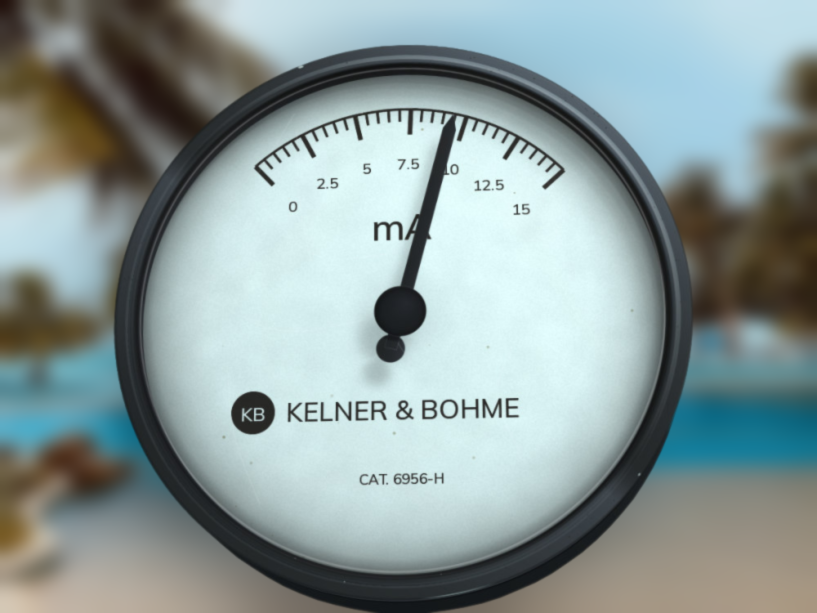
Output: **9.5** mA
